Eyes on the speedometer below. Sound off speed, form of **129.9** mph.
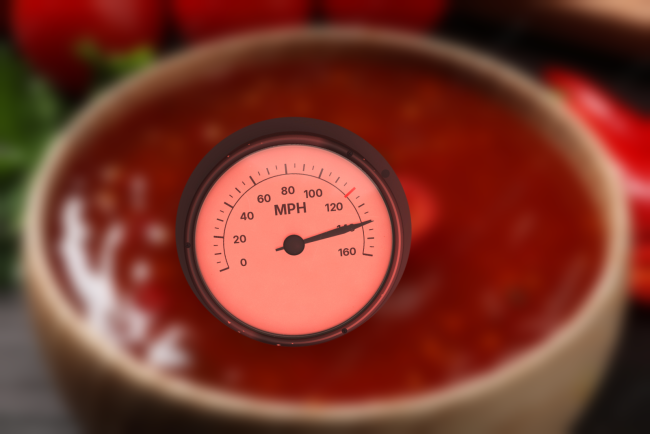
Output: **140** mph
